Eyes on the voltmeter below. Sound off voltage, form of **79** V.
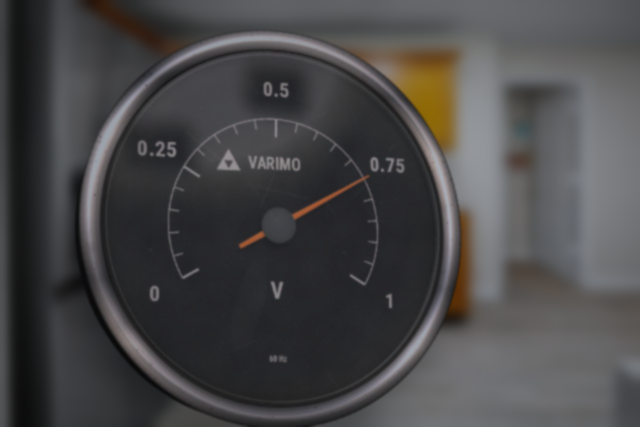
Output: **0.75** V
